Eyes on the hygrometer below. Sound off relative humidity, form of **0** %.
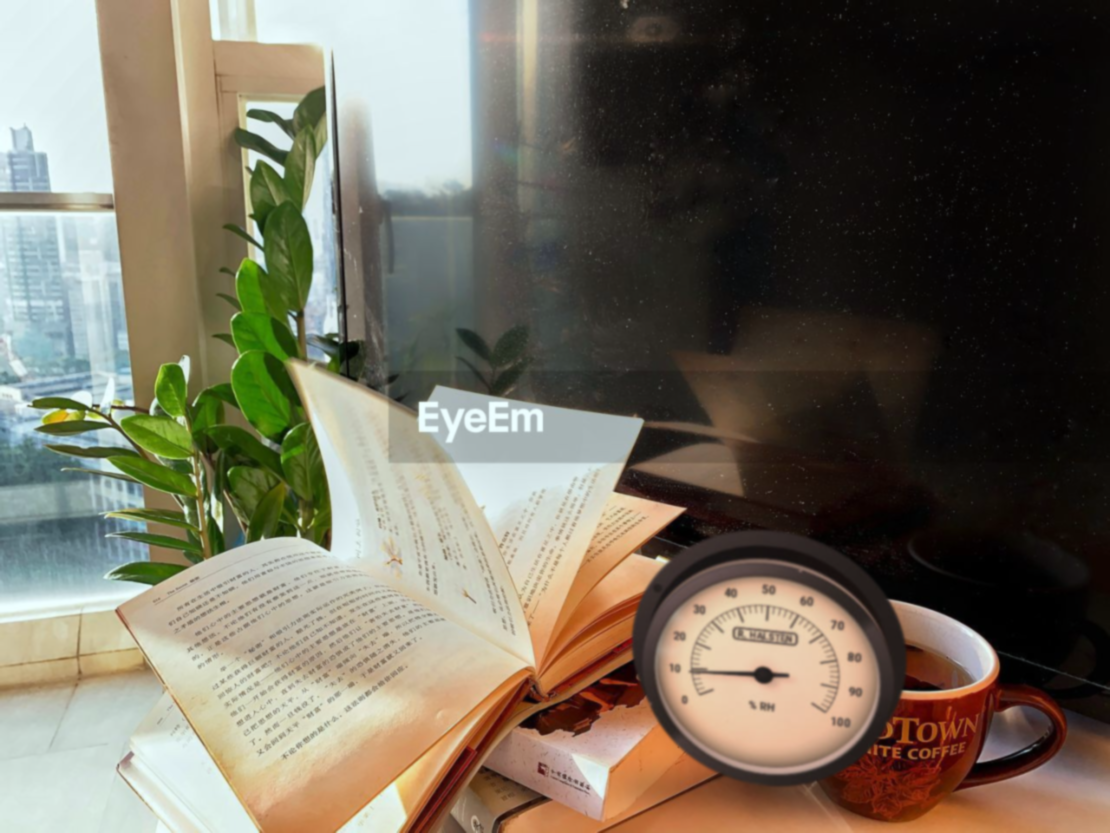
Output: **10** %
